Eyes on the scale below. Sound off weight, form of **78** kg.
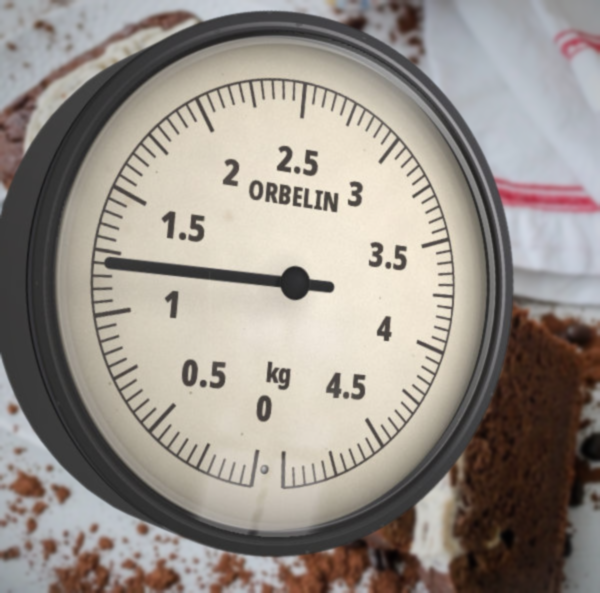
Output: **1.2** kg
